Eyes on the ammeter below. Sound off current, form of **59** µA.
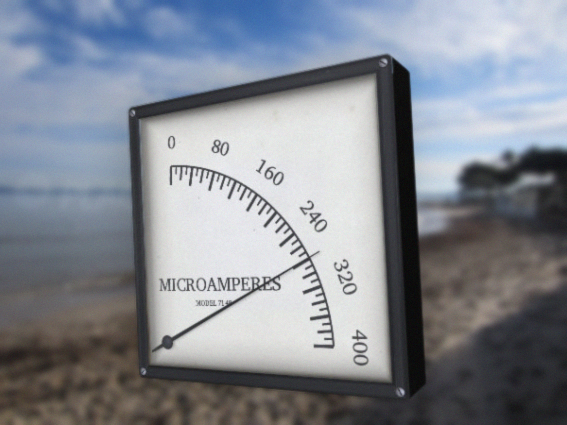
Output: **280** µA
